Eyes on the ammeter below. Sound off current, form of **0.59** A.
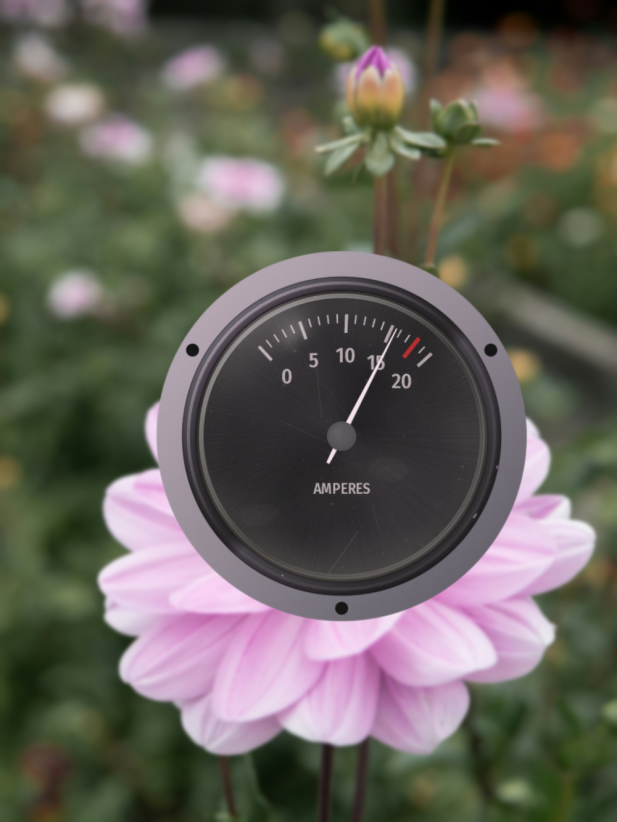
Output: **15.5** A
